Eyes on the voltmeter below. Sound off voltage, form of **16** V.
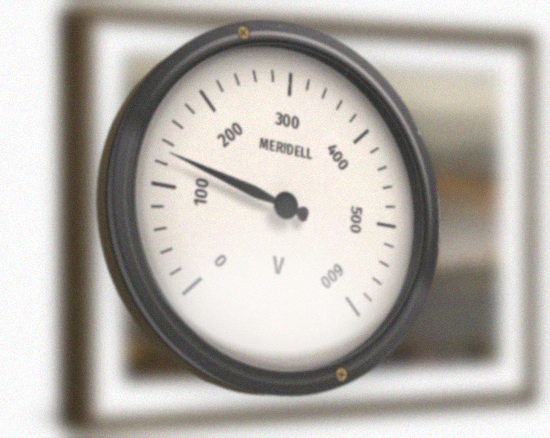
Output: **130** V
